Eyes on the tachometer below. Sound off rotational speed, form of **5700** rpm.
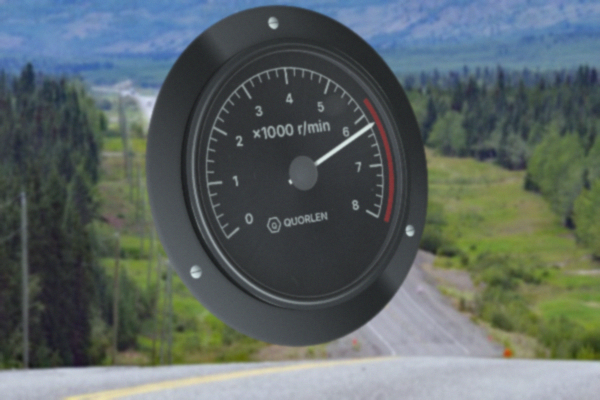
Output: **6200** rpm
